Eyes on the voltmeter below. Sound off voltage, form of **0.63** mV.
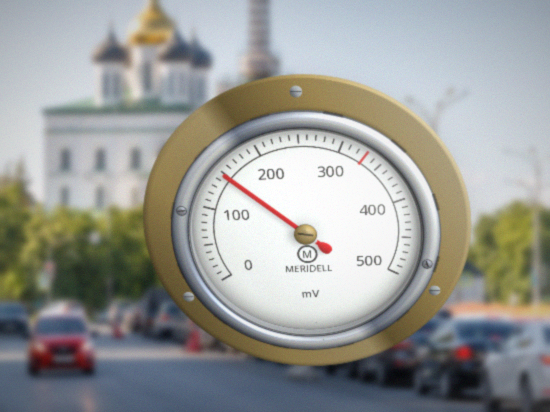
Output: **150** mV
